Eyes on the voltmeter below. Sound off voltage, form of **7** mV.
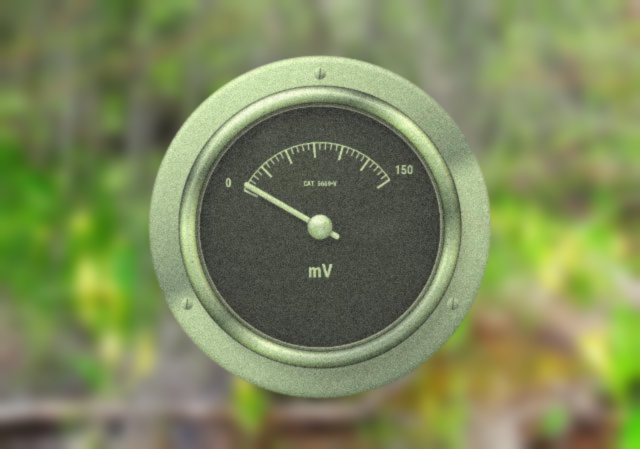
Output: **5** mV
